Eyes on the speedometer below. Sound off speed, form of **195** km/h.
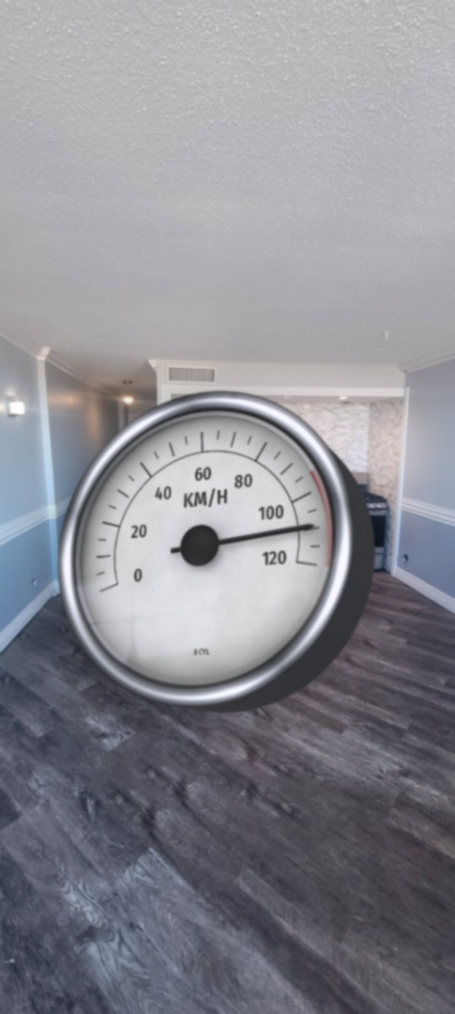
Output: **110** km/h
